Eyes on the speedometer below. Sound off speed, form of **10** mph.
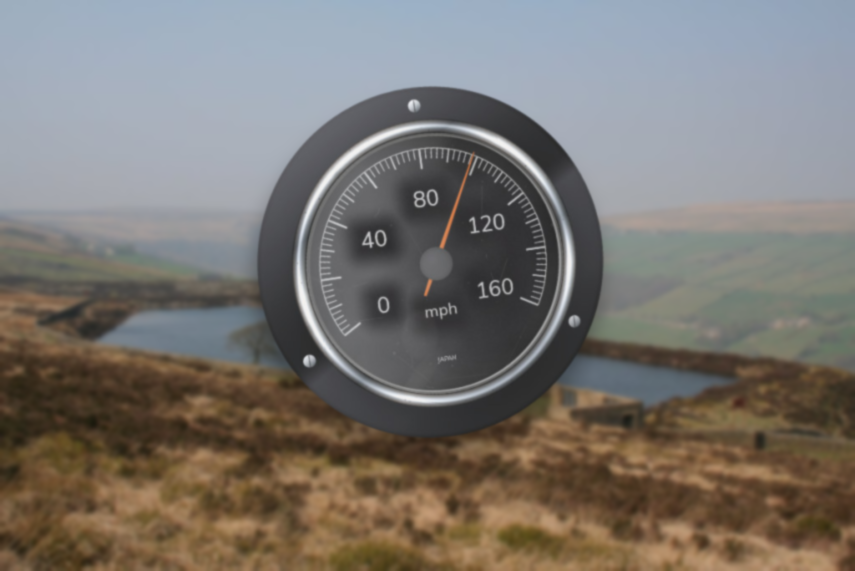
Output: **98** mph
